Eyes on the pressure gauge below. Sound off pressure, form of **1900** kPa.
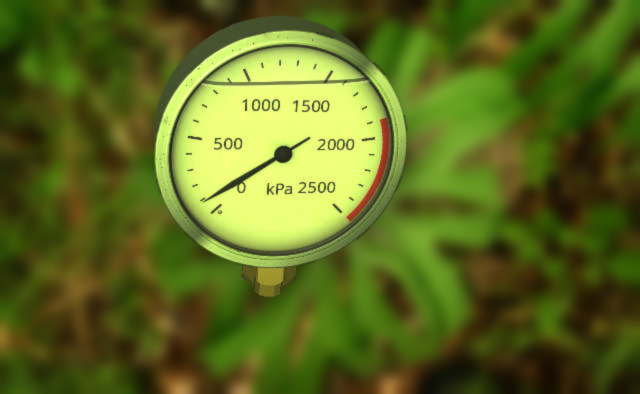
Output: **100** kPa
